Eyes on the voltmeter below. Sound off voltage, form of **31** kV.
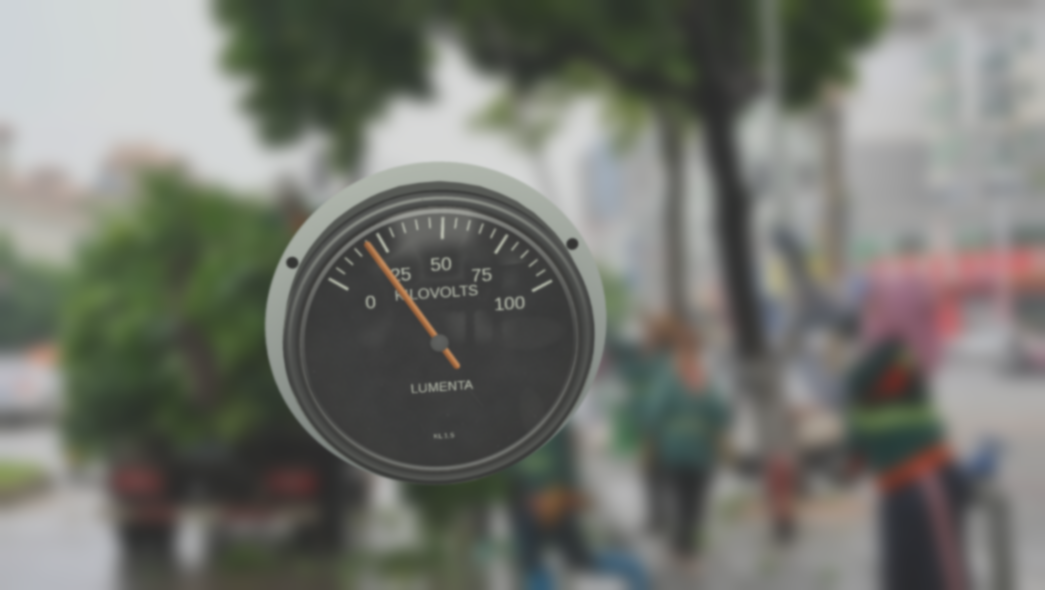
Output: **20** kV
